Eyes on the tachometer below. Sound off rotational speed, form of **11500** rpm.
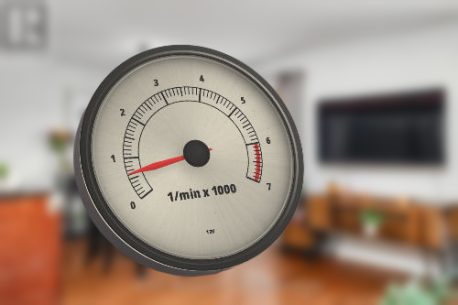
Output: **600** rpm
